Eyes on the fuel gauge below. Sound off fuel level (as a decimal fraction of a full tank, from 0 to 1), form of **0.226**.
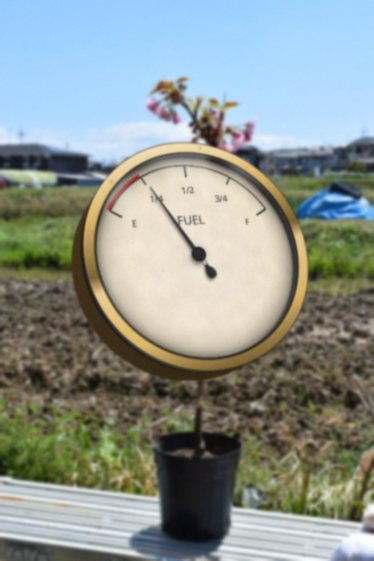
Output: **0.25**
